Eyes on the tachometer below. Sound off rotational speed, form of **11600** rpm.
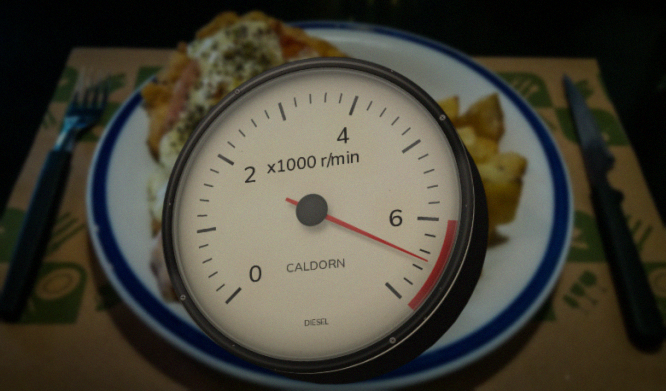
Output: **6500** rpm
